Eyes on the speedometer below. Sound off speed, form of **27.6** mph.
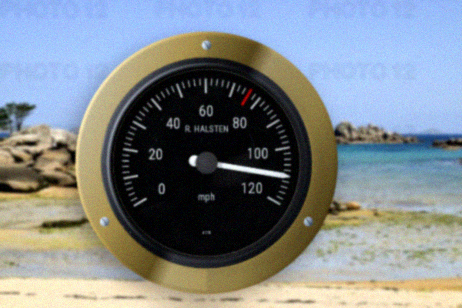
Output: **110** mph
